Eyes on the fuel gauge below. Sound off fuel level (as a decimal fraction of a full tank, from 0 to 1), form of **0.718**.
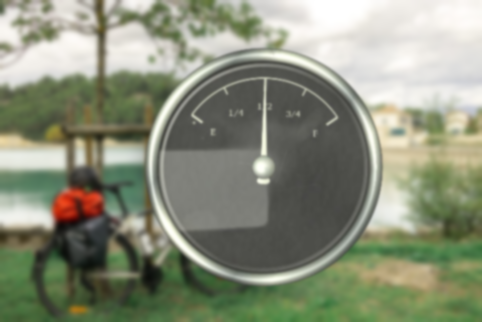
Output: **0.5**
